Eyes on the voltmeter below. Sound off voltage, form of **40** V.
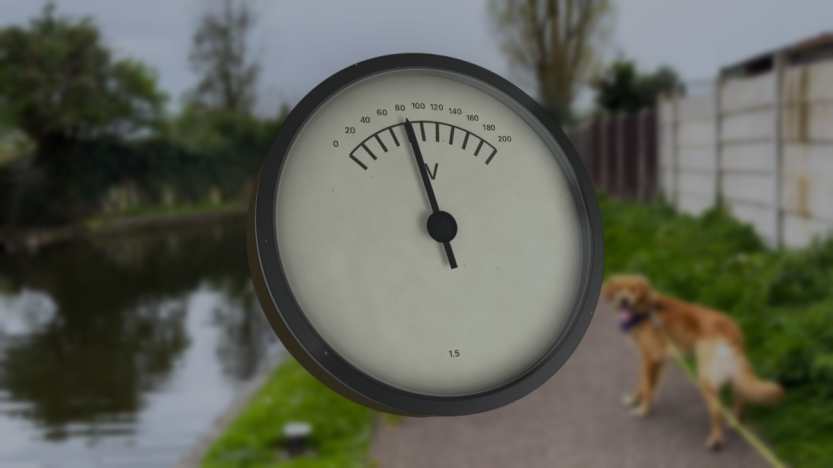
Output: **80** V
